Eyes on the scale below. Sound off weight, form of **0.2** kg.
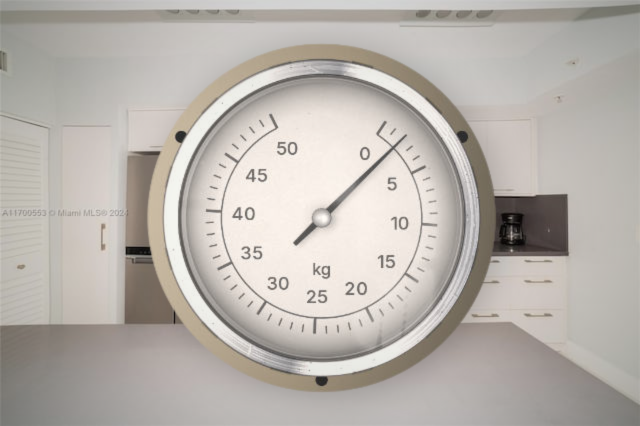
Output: **2** kg
